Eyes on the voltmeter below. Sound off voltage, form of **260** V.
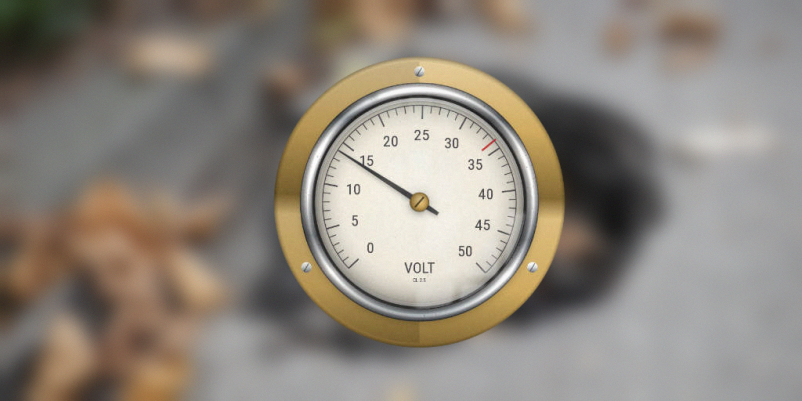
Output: **14** V
